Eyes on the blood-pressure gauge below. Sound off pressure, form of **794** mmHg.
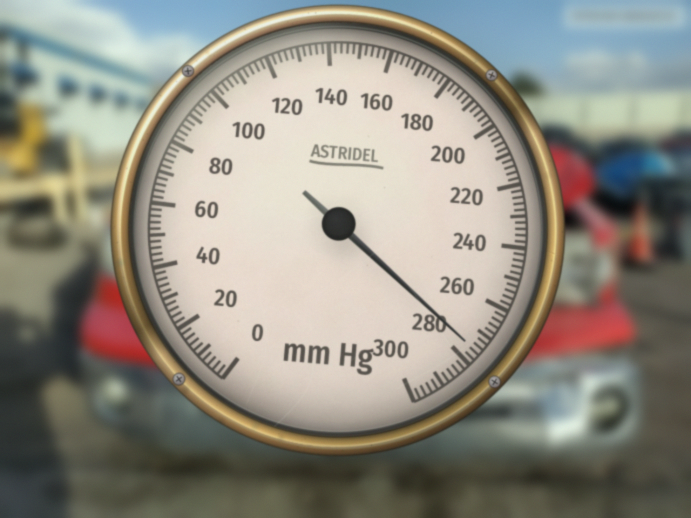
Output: **276** mmHg
